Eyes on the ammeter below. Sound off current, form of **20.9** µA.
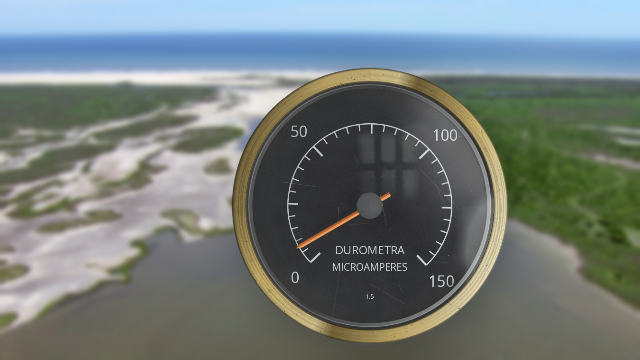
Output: **7.5** µA
